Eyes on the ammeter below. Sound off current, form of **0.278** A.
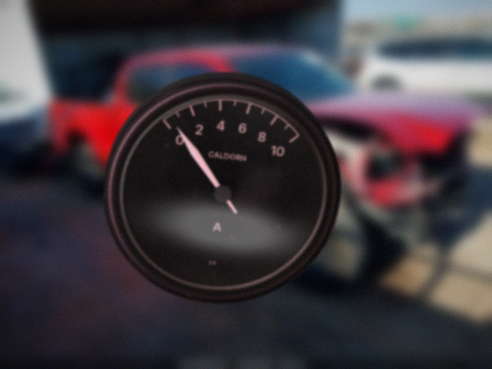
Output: **0.5** A
